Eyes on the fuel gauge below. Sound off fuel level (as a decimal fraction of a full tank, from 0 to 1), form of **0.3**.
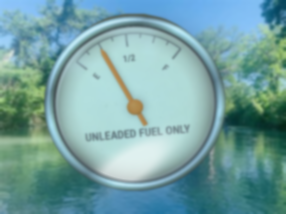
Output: **0.25**
